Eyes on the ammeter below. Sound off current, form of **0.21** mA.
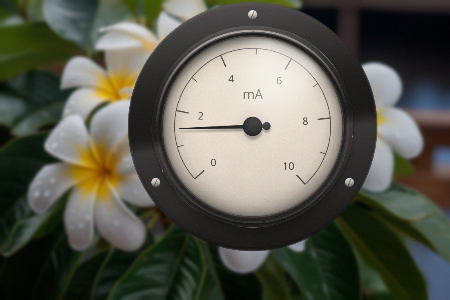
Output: **1.5** mA
